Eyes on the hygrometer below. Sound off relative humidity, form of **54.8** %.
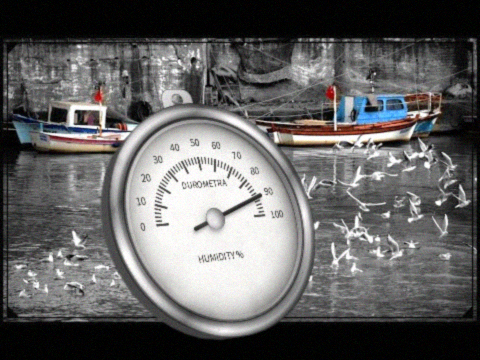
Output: **90** %
